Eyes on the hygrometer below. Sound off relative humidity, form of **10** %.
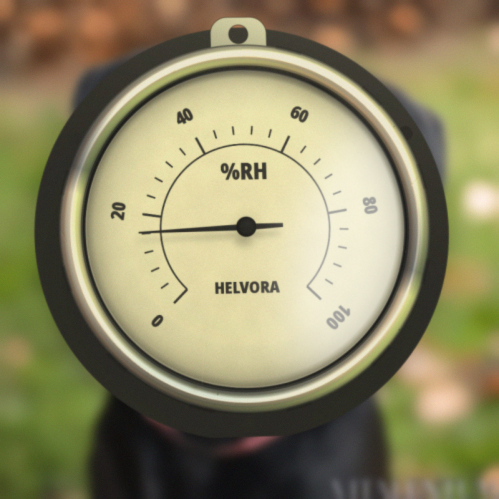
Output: **16** %
